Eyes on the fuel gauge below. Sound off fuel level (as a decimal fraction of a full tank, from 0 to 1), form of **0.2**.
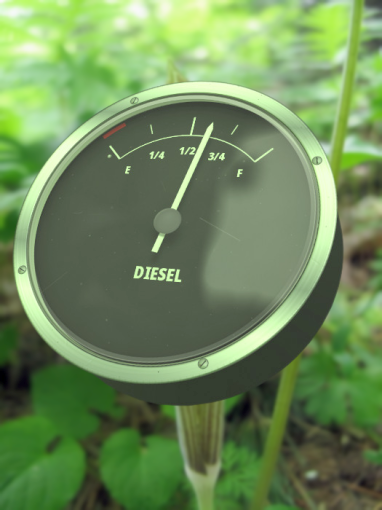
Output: **0.625**
